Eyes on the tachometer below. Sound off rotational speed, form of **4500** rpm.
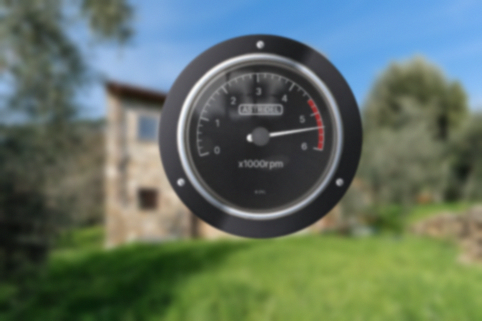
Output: **5400** rpm
